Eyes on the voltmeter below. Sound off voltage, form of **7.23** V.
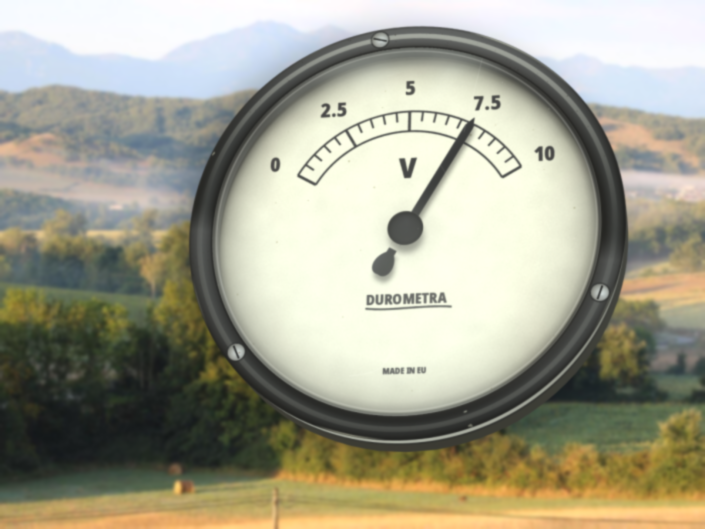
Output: **7.5** V
